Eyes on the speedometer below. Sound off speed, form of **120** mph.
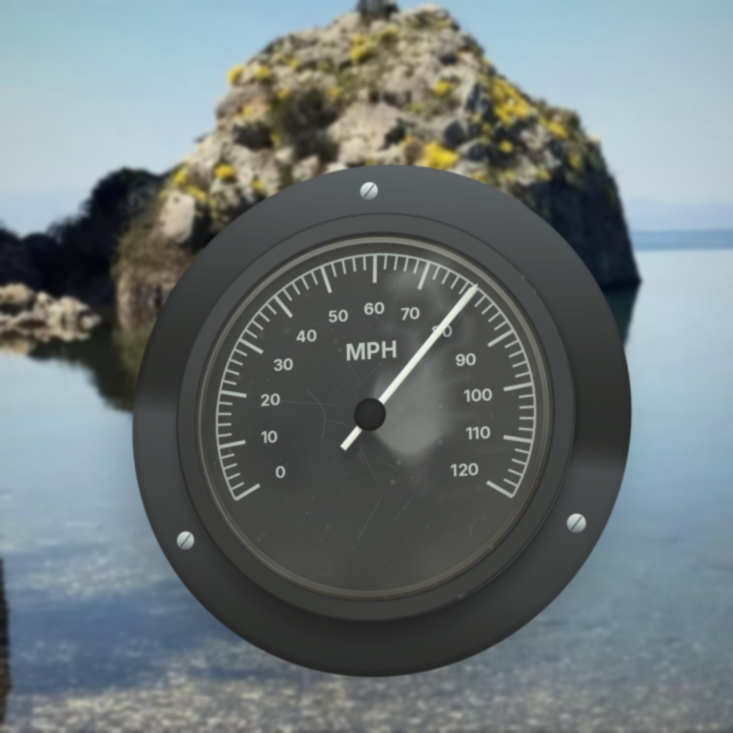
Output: **80** mph
